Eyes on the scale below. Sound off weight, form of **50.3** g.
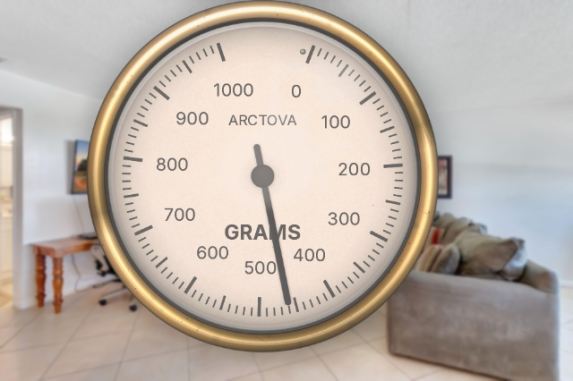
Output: **460** g
